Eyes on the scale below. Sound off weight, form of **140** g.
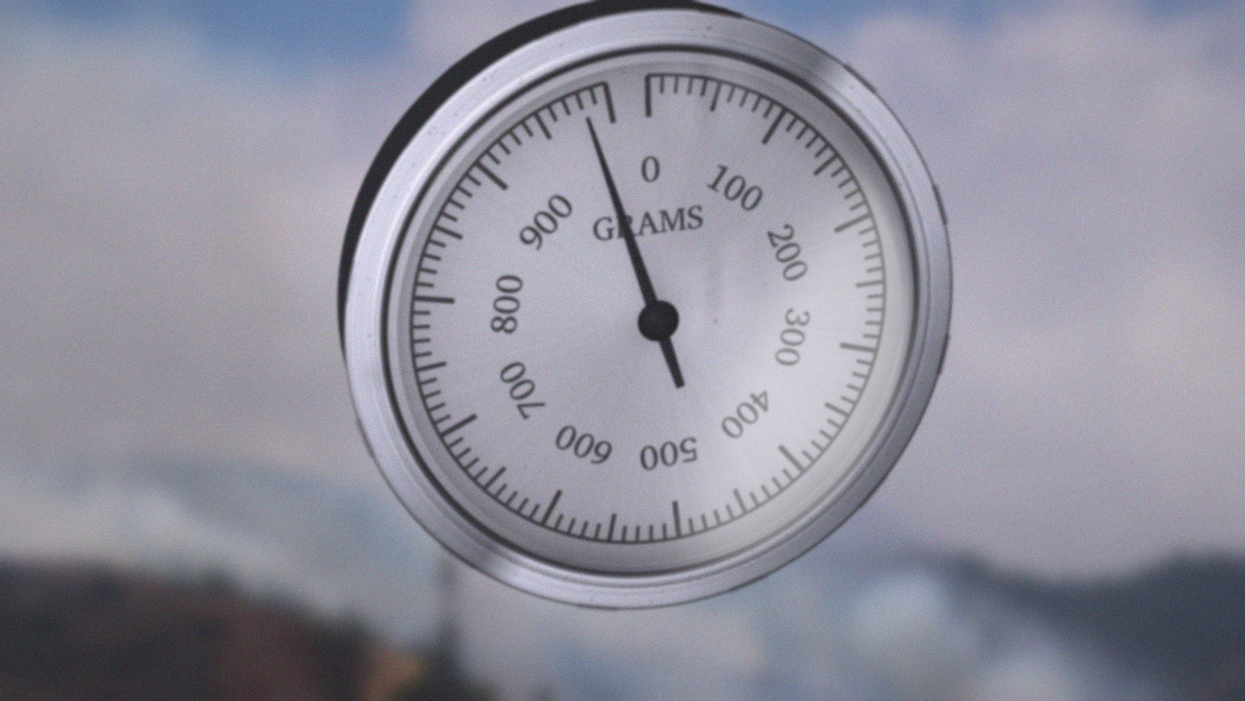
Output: **980** g
